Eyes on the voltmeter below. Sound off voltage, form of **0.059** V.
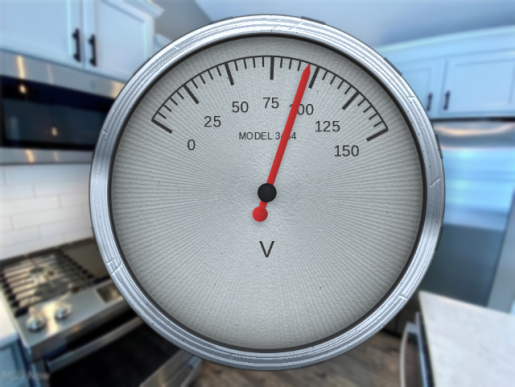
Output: **95** V
